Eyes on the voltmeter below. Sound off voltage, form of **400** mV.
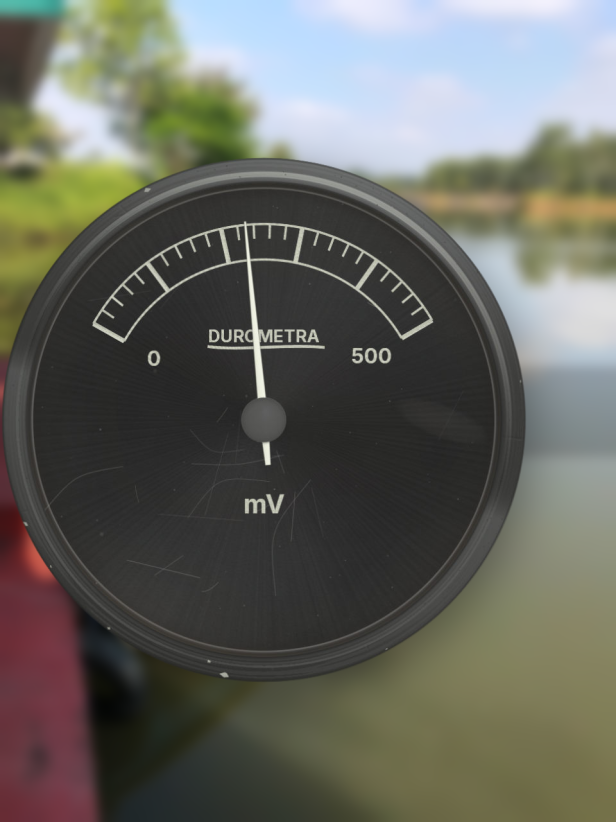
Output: **230** mV
